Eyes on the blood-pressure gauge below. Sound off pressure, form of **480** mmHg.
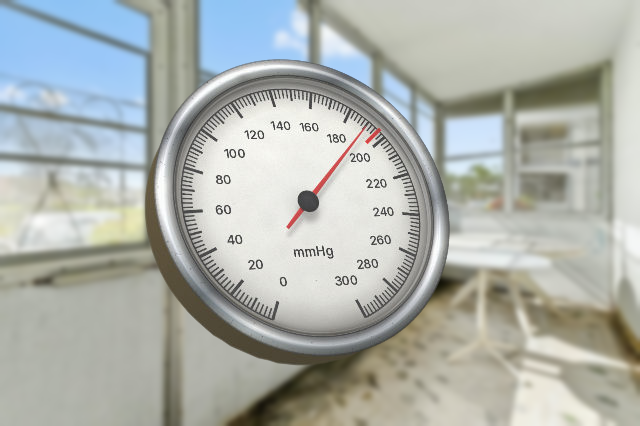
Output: **190** mmHg
